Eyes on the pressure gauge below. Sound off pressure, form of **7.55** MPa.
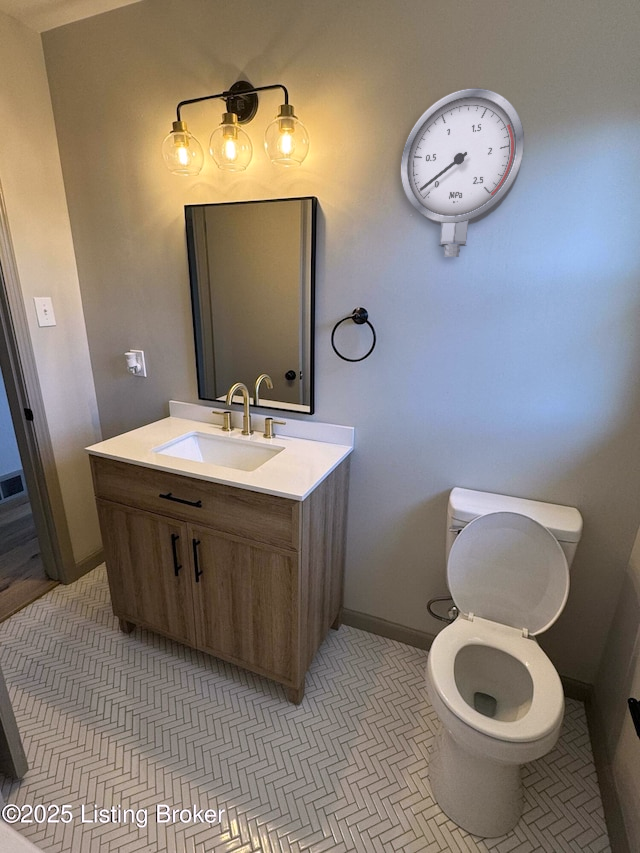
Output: **0.1** MPa
